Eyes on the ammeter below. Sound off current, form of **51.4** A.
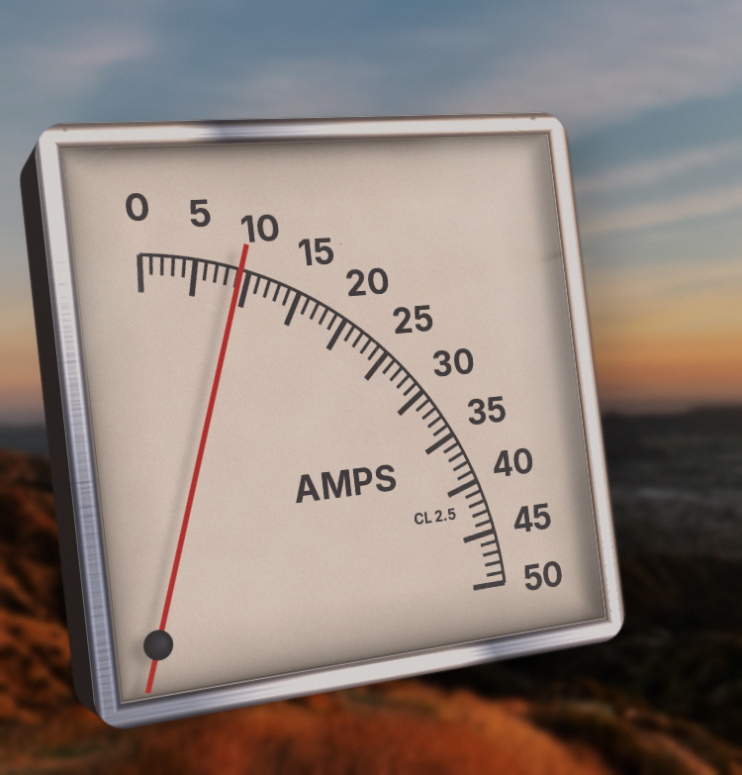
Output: **9** A
